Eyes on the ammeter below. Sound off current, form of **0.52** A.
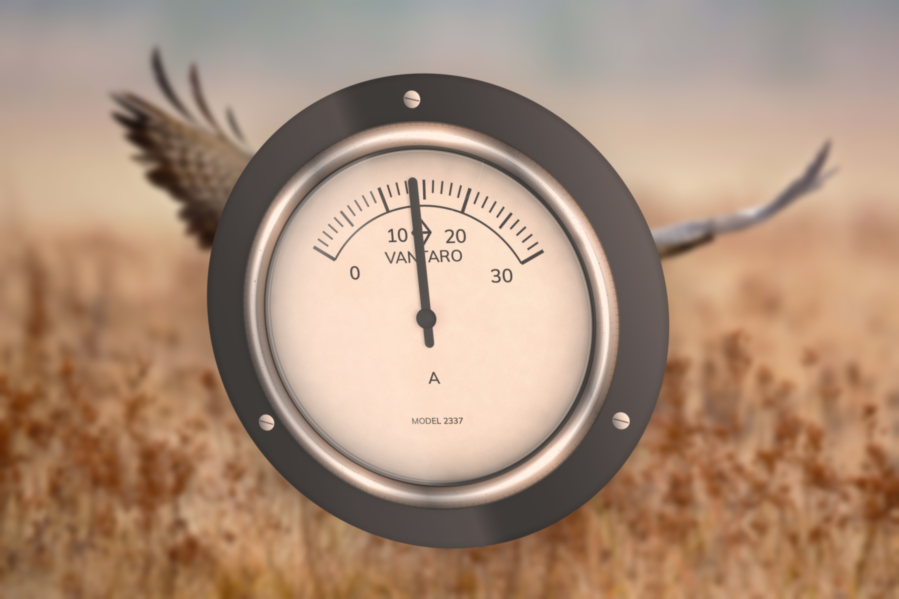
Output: **14** A
